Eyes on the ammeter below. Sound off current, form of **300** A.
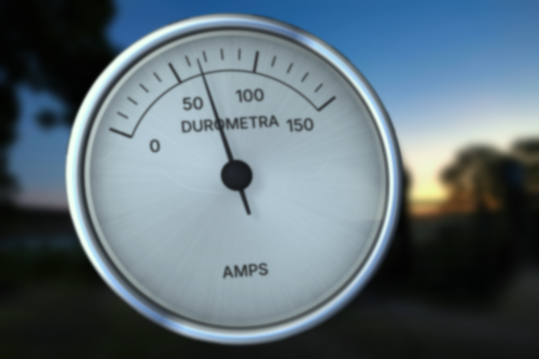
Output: **65** A
